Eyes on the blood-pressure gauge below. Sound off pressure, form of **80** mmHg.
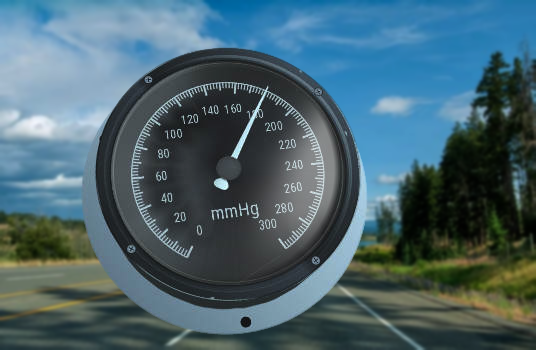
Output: **180** mmHg
